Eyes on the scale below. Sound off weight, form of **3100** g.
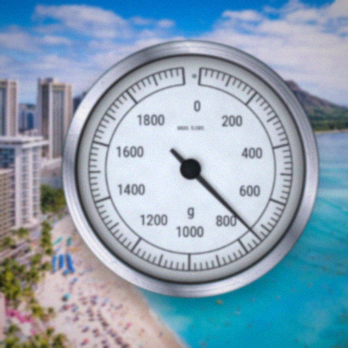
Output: **740** g
